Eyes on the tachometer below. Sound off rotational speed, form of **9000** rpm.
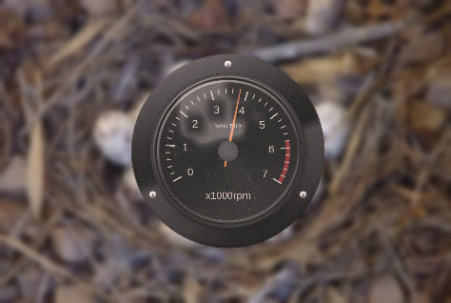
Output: **3800** rpm
